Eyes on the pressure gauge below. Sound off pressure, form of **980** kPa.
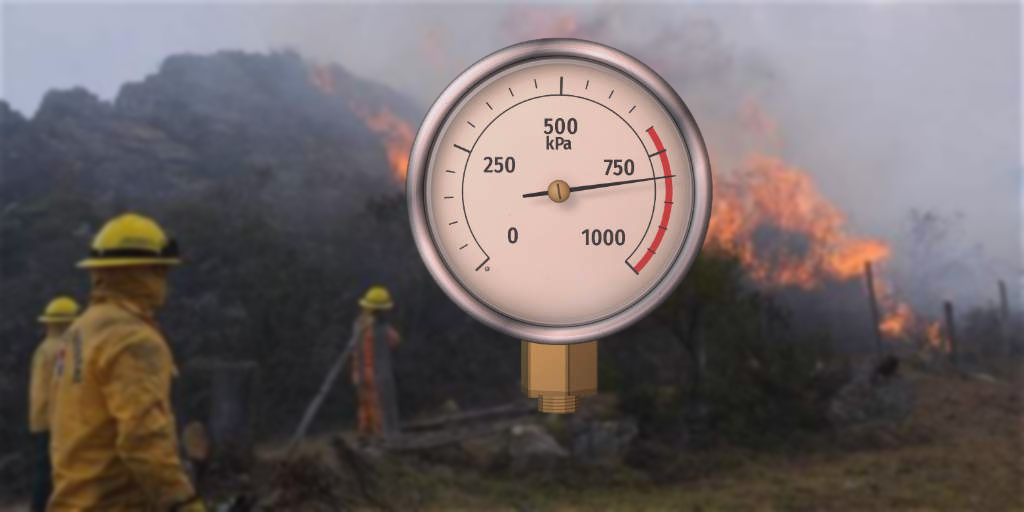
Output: **800** kPa
